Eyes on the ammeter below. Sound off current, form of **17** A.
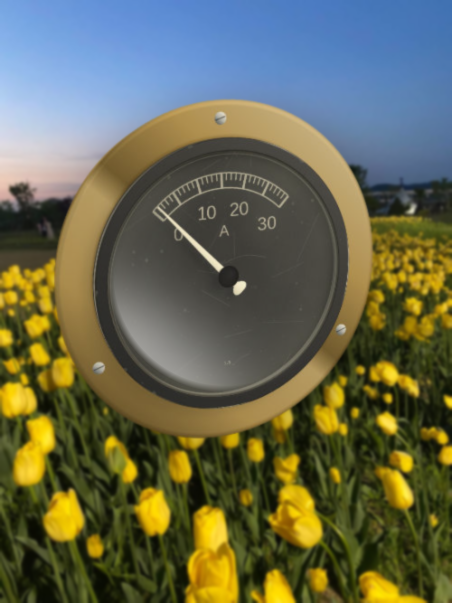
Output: **1** A
